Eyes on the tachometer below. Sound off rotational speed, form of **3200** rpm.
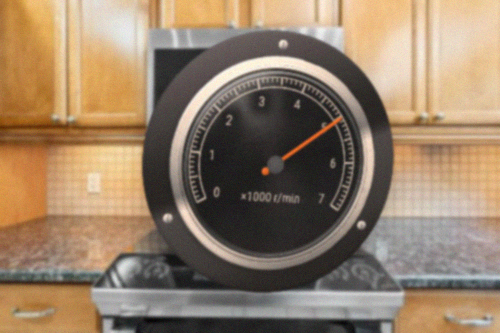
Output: **5000** rpm
